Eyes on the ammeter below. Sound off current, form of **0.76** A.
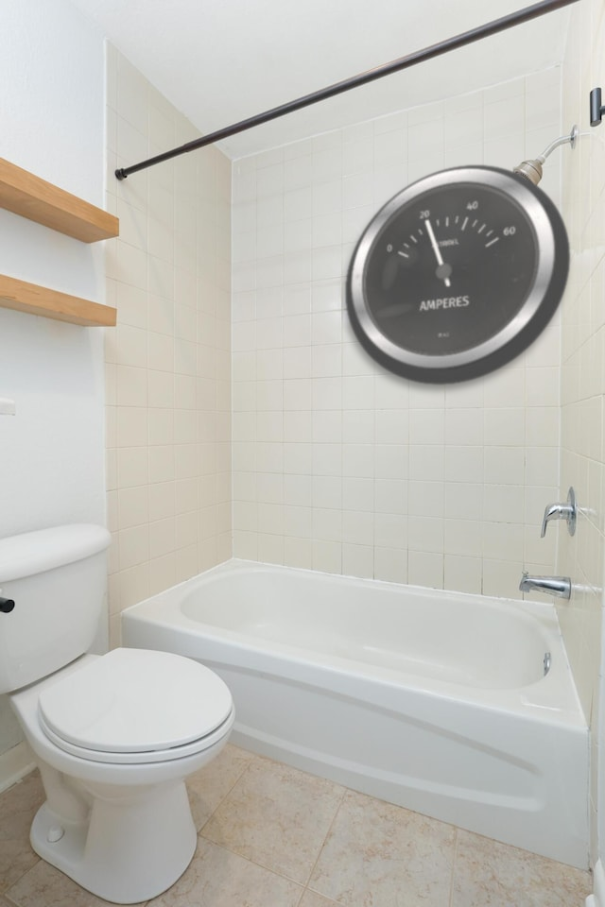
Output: **20** A
